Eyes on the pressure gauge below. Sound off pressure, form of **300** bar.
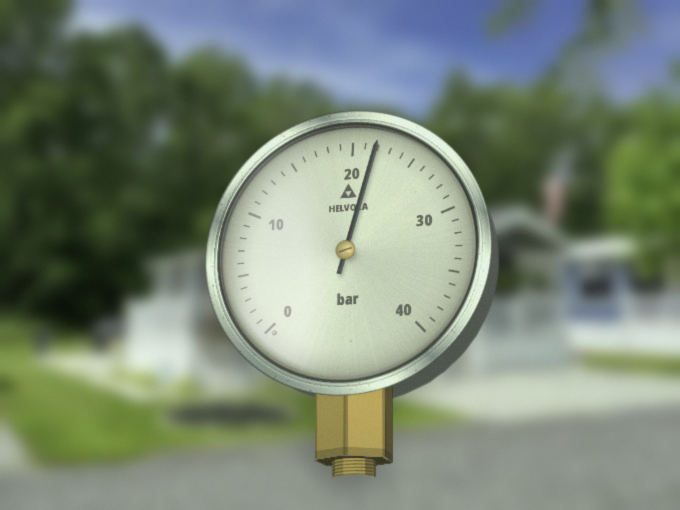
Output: **22** bar
